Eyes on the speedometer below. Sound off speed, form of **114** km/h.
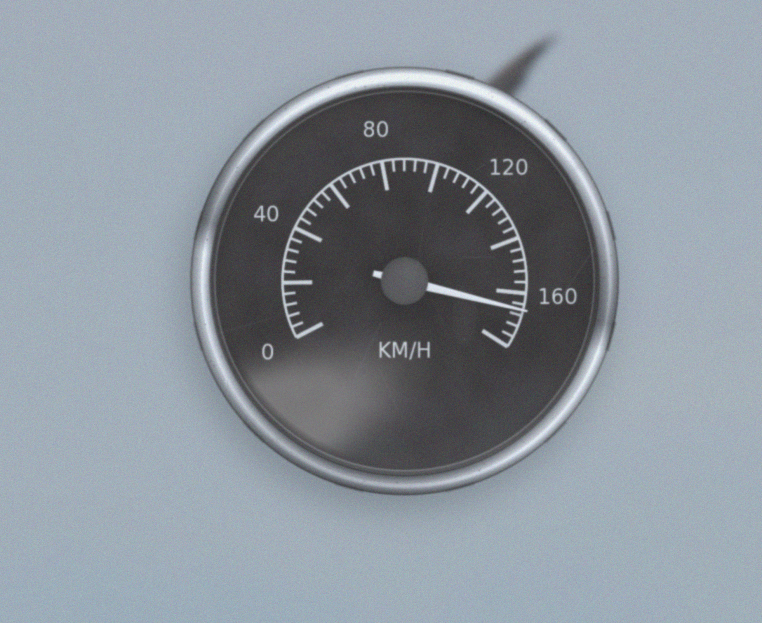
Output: **166** km/h
